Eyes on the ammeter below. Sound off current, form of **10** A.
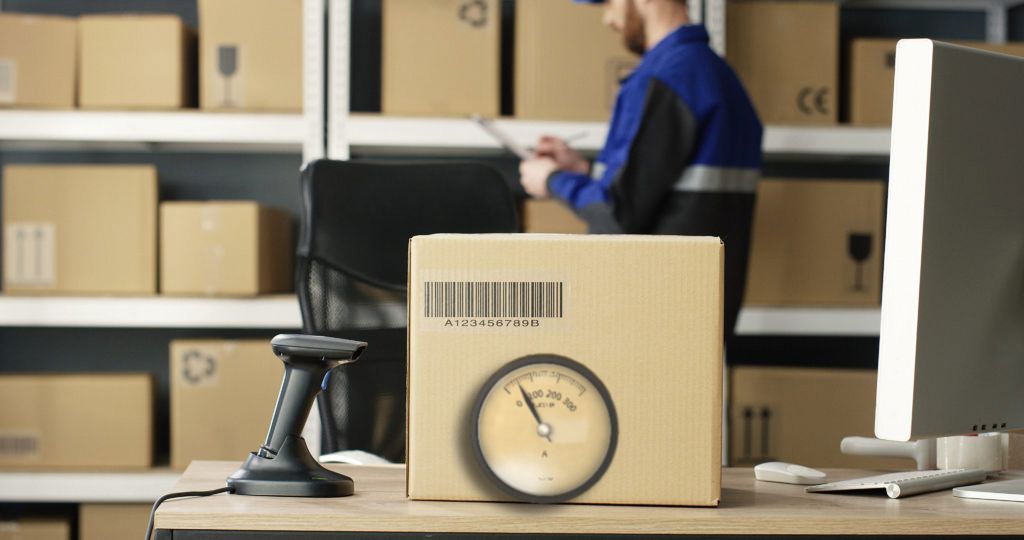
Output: **50** A
